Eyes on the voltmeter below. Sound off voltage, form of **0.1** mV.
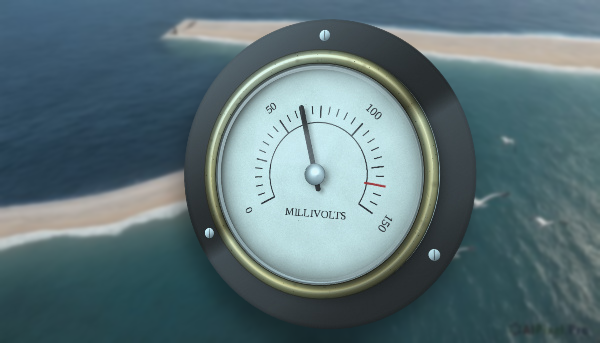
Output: **65** mV
